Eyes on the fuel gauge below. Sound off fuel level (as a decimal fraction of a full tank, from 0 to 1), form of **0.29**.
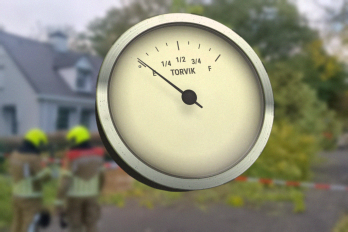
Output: **0**
